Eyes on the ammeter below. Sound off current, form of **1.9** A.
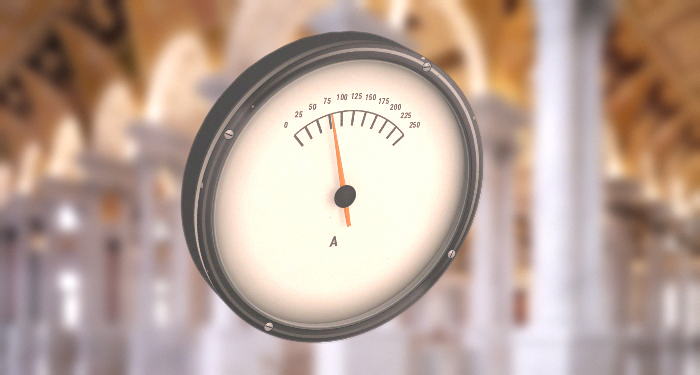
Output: **75** A
